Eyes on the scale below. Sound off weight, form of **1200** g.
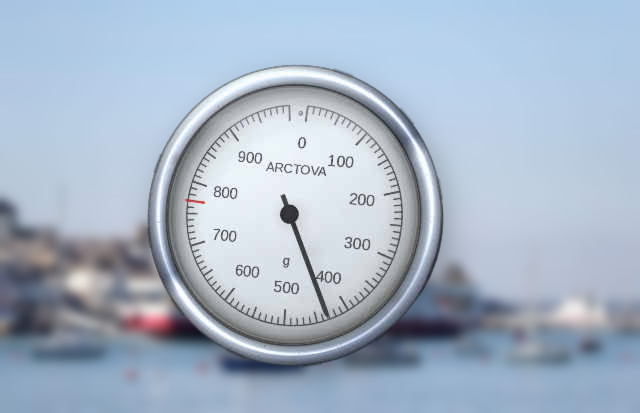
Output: **430** g
